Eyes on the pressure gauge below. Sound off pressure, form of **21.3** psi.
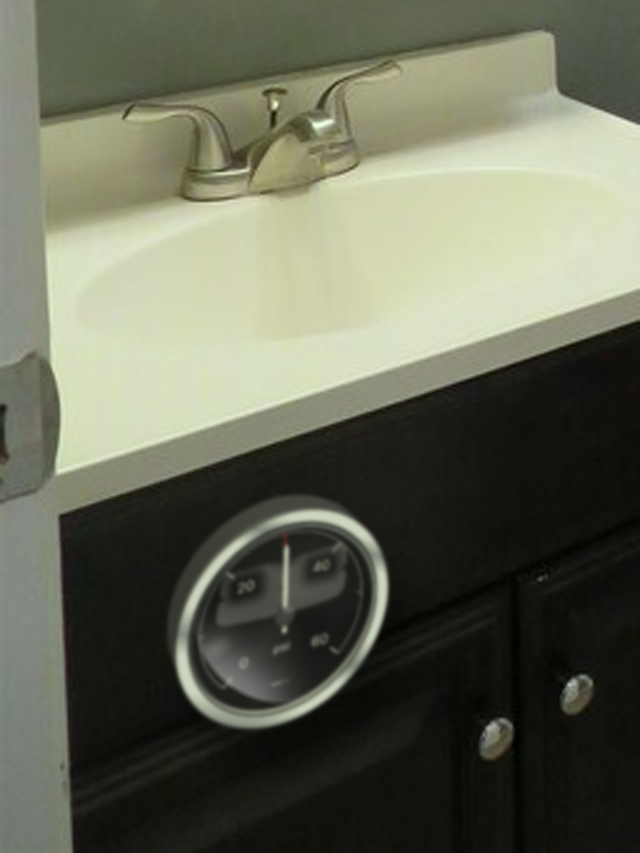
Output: **30** psi
